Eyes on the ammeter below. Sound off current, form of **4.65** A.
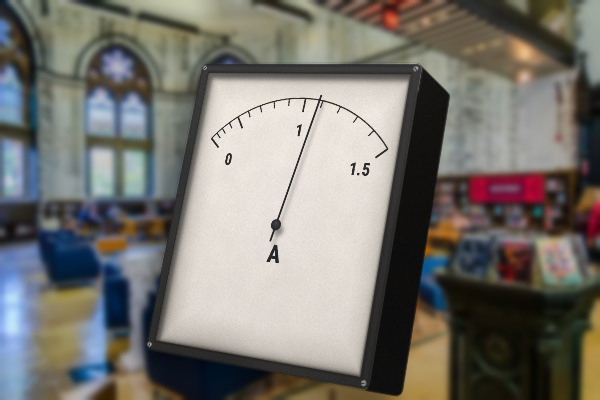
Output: **1.1** A
